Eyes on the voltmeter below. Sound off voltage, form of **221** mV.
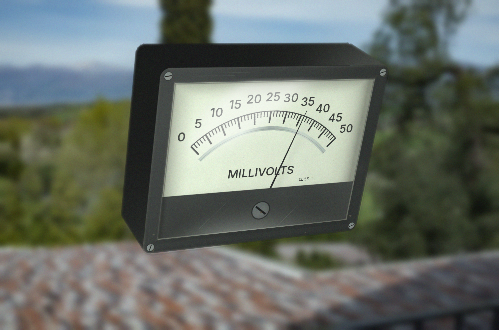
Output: **35** mV
